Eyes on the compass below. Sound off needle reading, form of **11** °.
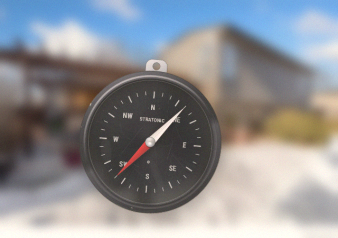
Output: **220** °
